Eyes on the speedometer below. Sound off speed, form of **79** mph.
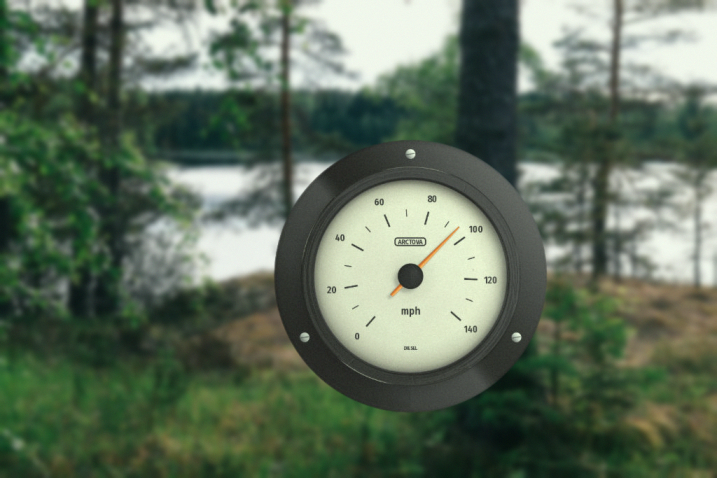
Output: **95** mph
